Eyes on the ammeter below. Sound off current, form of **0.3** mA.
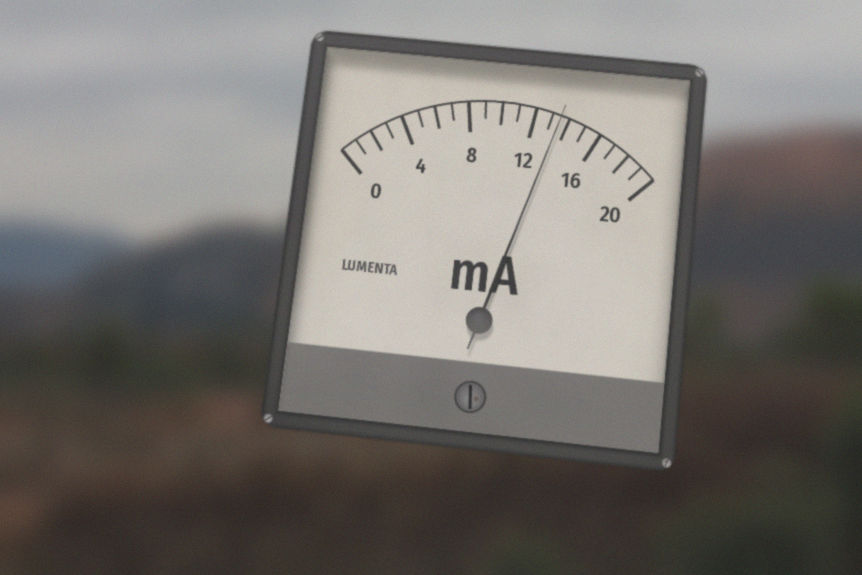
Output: **13.5** mA
